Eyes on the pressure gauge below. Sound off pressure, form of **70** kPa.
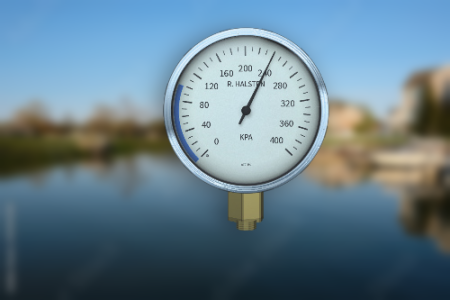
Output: **240** kPa
